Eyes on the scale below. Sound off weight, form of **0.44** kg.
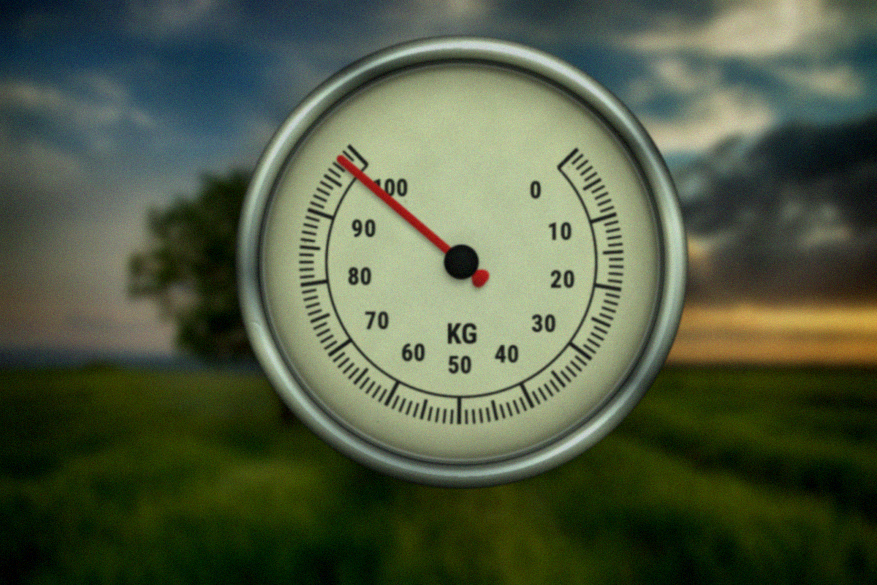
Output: **98** kg
